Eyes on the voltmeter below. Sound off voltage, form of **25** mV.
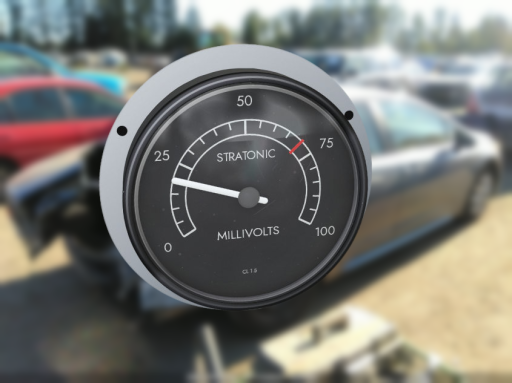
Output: **20** mV
